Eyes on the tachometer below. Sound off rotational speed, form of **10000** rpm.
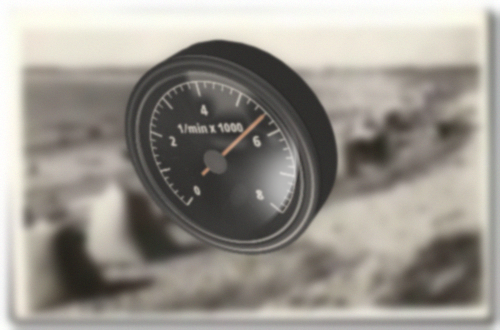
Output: **5600** rpm
